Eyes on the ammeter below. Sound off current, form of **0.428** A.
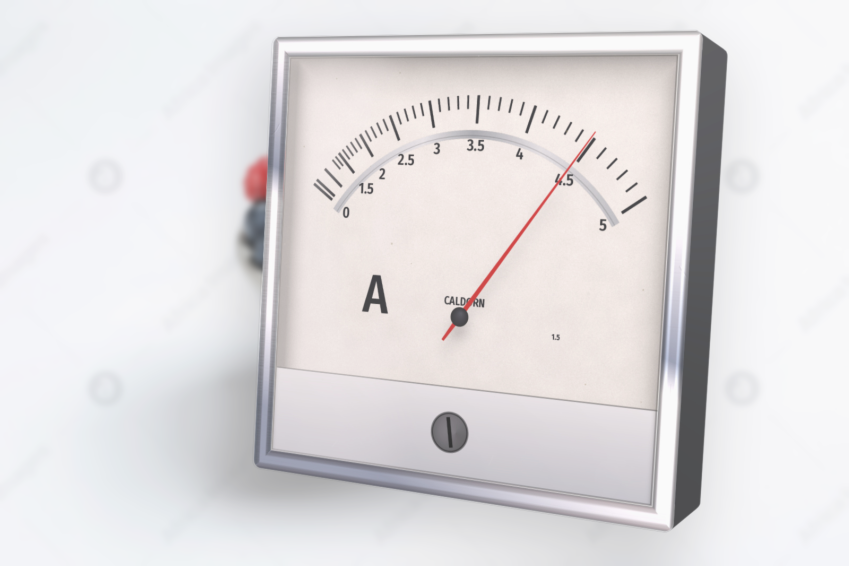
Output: **4.5** A
